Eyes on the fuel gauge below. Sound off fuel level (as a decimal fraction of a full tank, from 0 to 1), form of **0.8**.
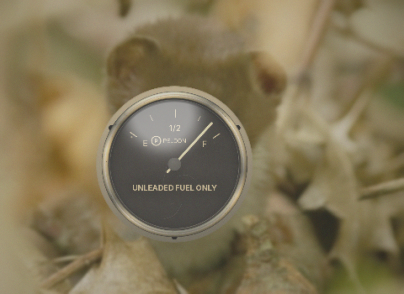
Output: **0.875**
